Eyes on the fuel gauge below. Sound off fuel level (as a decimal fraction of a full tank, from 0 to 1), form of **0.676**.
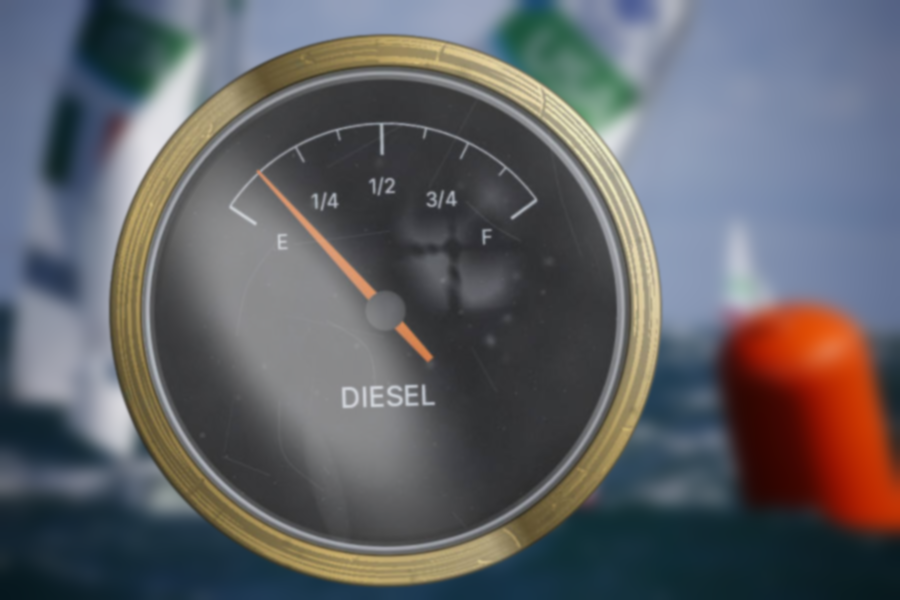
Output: **0.125**
